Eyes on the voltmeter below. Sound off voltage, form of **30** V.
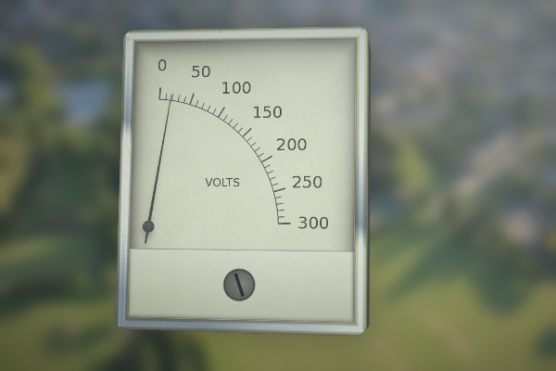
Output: **20** V
